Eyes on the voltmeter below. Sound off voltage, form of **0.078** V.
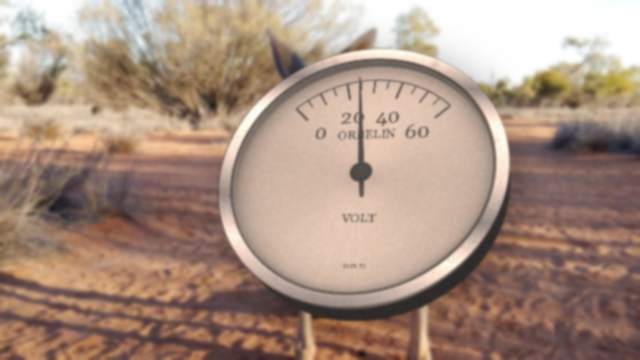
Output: **25** V
